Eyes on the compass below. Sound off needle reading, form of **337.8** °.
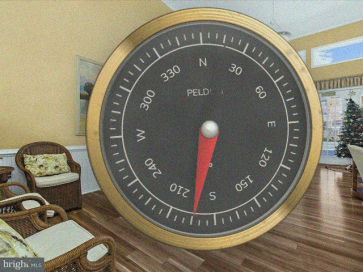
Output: **195** °
